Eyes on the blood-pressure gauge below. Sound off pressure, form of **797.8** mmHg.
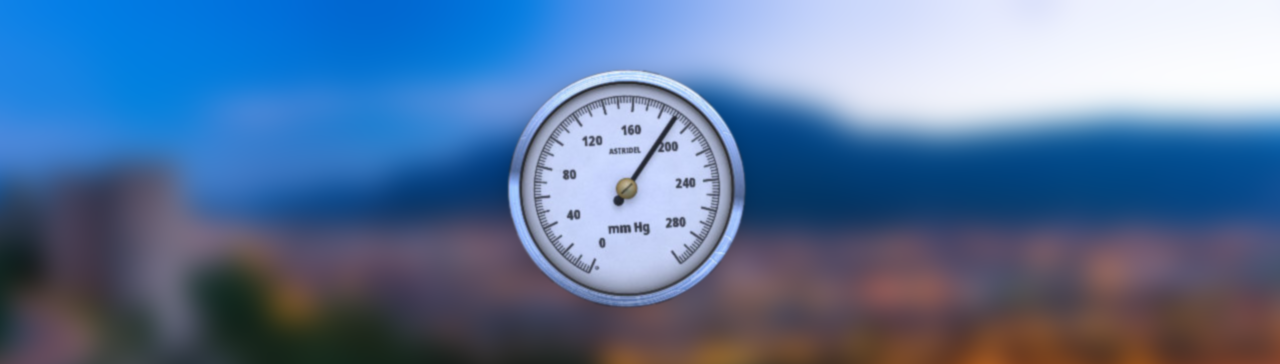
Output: **190** mmHg
